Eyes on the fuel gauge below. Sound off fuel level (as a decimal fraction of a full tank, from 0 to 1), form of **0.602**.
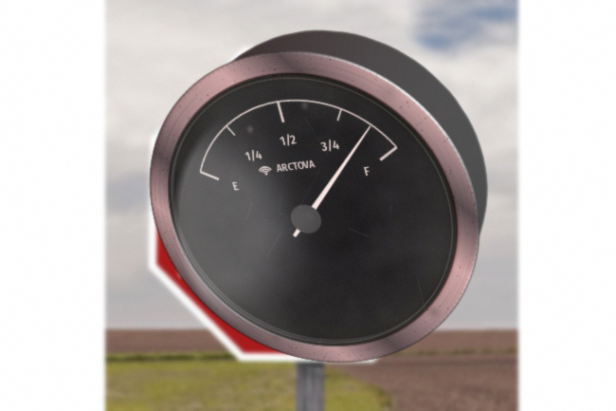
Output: **0.875**
